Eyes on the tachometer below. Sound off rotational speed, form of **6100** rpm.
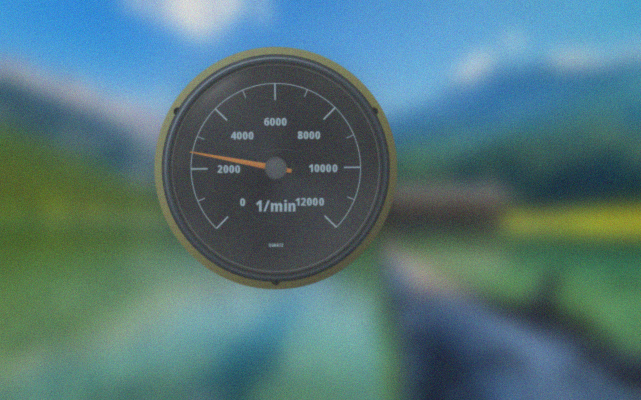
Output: **2500** rpm
